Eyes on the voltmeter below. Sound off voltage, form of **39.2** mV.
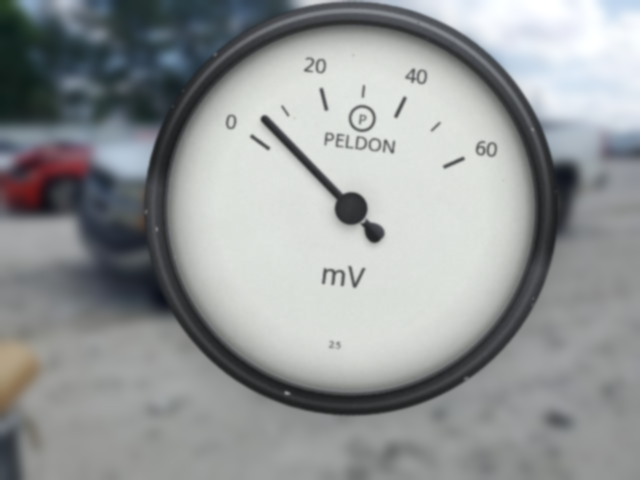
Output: **5** mV
